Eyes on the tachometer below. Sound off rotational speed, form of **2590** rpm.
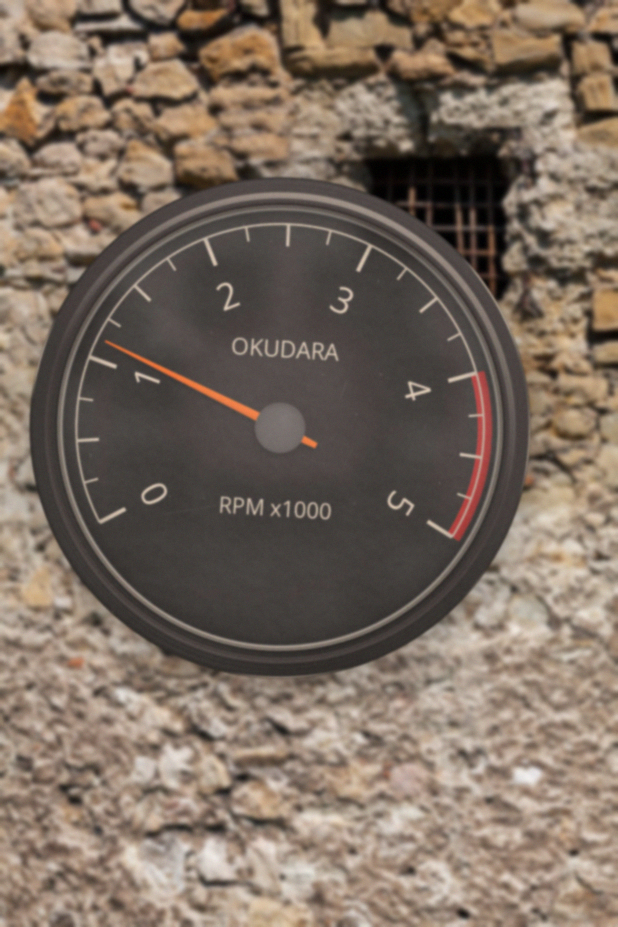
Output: **1125** rpm
